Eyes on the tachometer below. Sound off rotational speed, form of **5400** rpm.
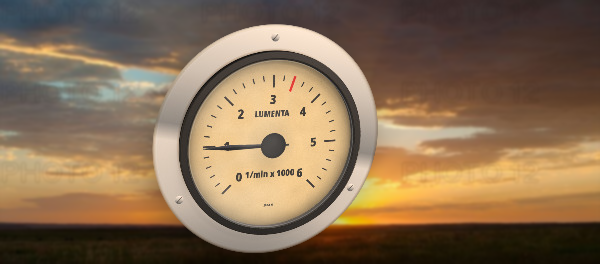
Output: **1000** rpm
